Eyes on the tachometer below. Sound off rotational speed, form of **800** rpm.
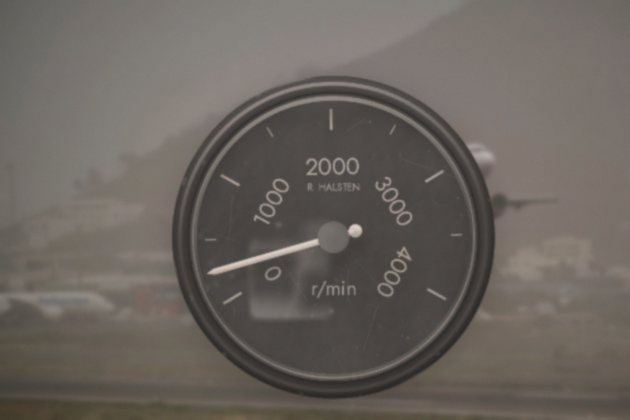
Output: **250** rpm
